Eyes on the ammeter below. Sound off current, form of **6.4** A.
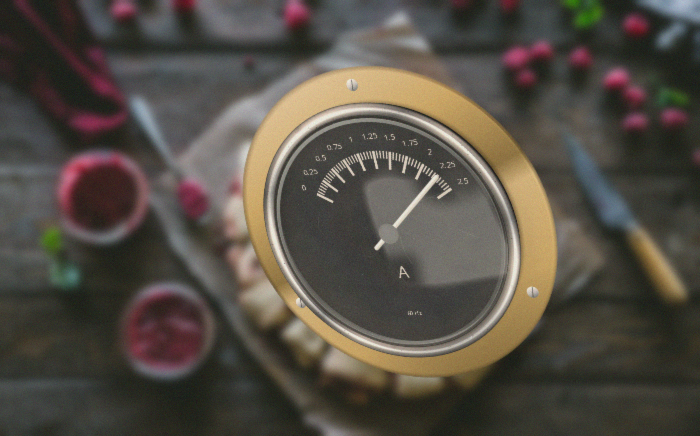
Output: **2.25** A
